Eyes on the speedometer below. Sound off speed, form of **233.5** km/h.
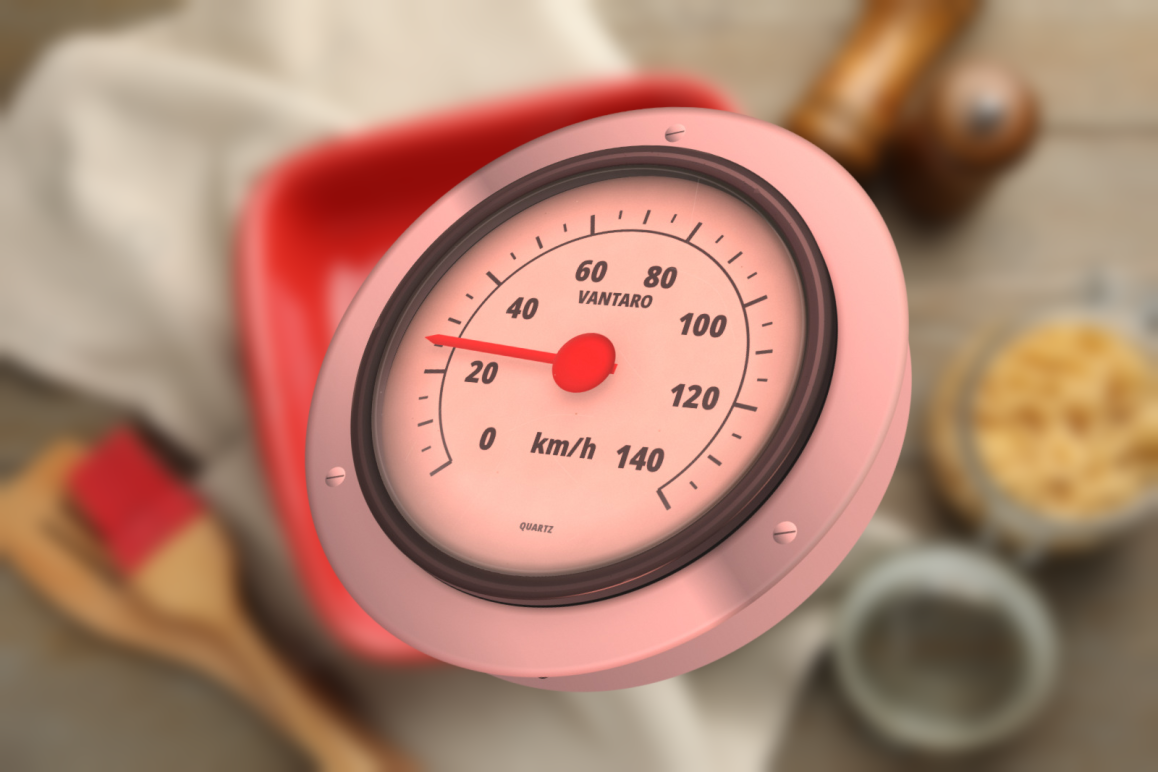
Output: **25** km/h
